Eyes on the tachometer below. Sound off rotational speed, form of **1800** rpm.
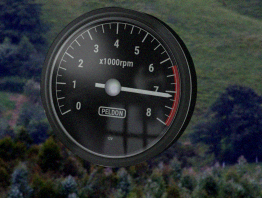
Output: **7125** rpm
